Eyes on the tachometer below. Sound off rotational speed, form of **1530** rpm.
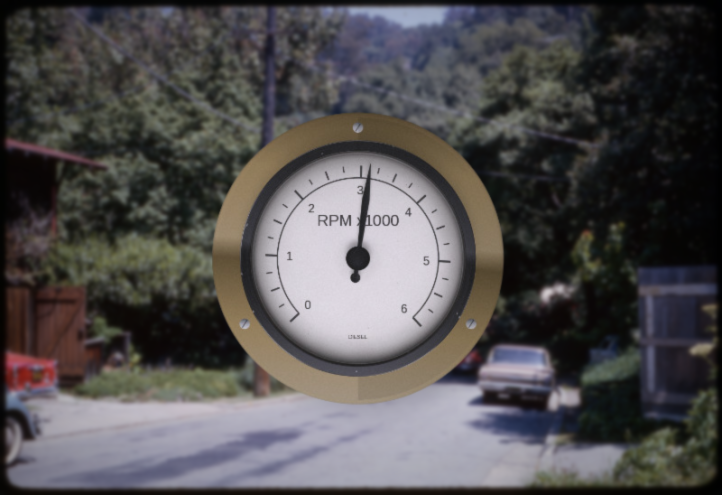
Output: **3125** rpm
